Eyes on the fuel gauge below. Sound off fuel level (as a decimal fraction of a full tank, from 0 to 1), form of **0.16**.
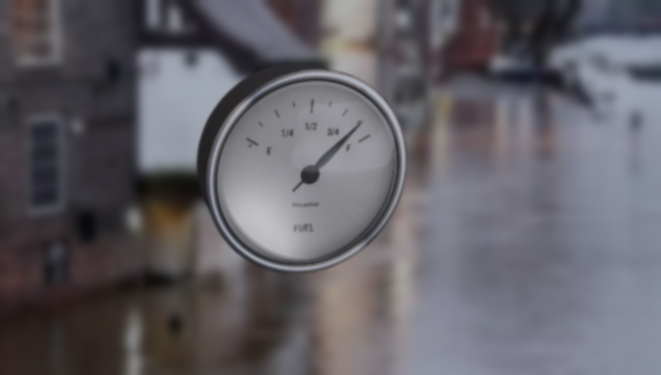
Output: **0.875**
